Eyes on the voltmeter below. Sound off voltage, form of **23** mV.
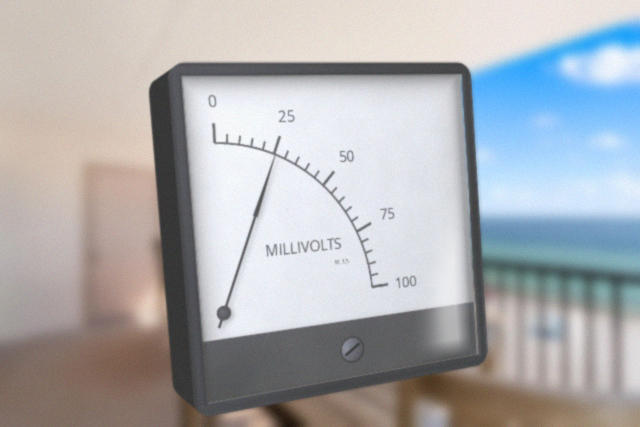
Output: **25** mV
